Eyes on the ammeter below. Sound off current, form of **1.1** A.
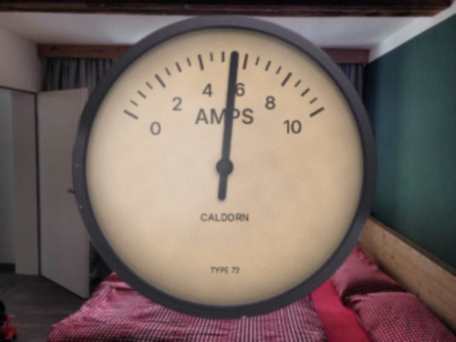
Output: **5.5** A
